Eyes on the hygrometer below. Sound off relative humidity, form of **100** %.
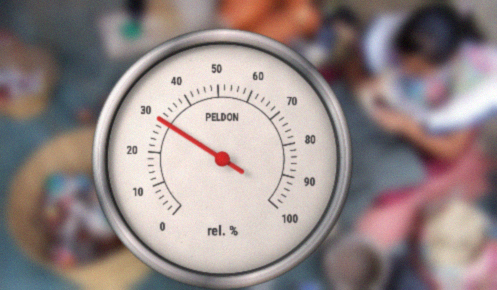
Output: **30** %
